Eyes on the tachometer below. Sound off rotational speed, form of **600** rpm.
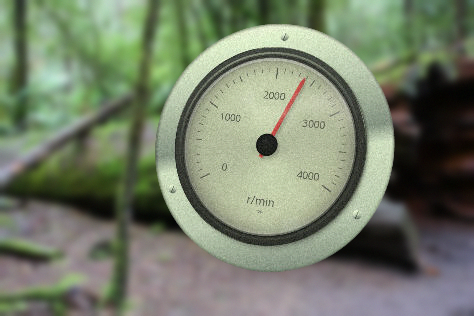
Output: **2400** rpm
